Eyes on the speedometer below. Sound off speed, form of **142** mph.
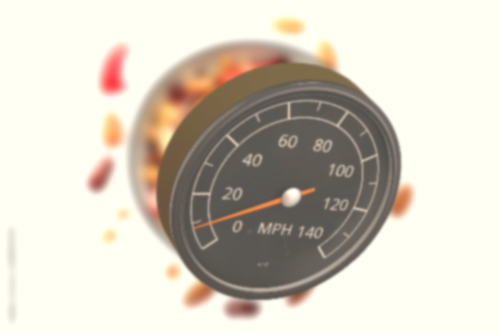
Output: **10** mph
